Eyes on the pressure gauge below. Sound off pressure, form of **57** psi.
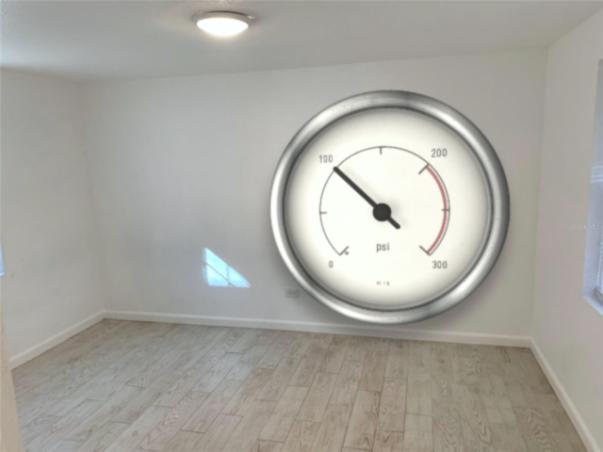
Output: **100** psi
